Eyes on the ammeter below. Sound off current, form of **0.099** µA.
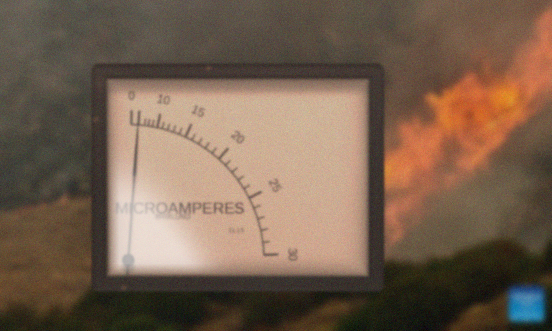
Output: **5** µA
